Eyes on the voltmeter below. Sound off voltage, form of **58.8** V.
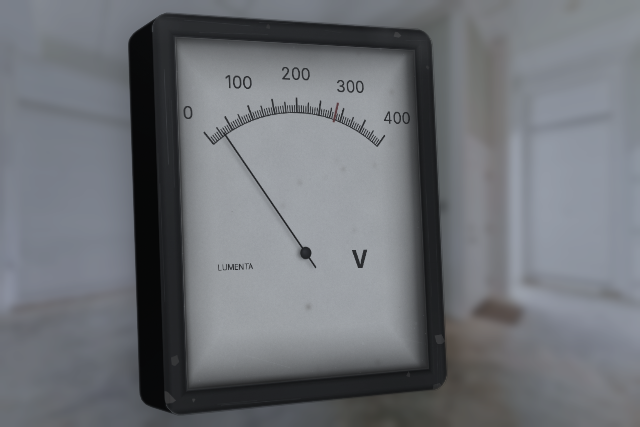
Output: **25** V
